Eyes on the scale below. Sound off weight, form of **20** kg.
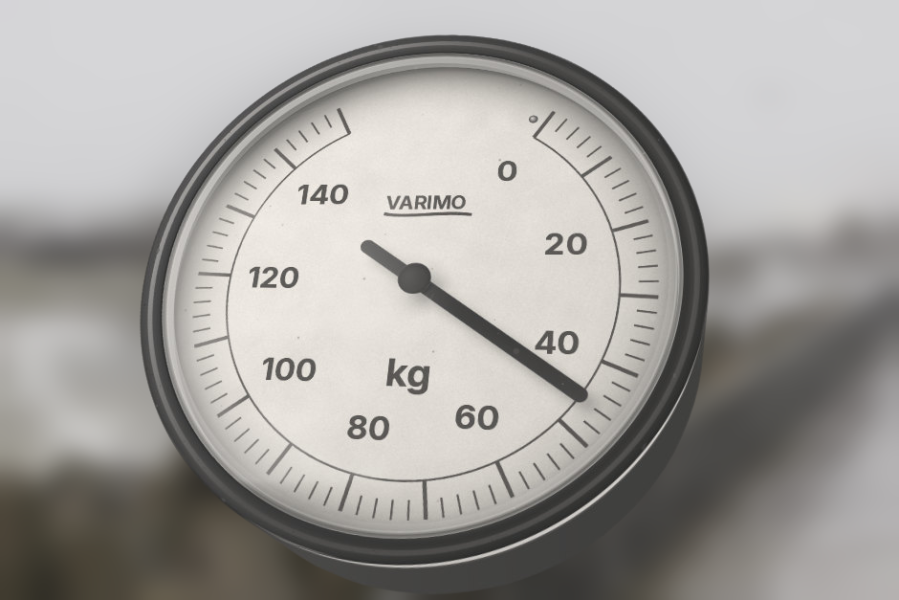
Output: **46** kg
